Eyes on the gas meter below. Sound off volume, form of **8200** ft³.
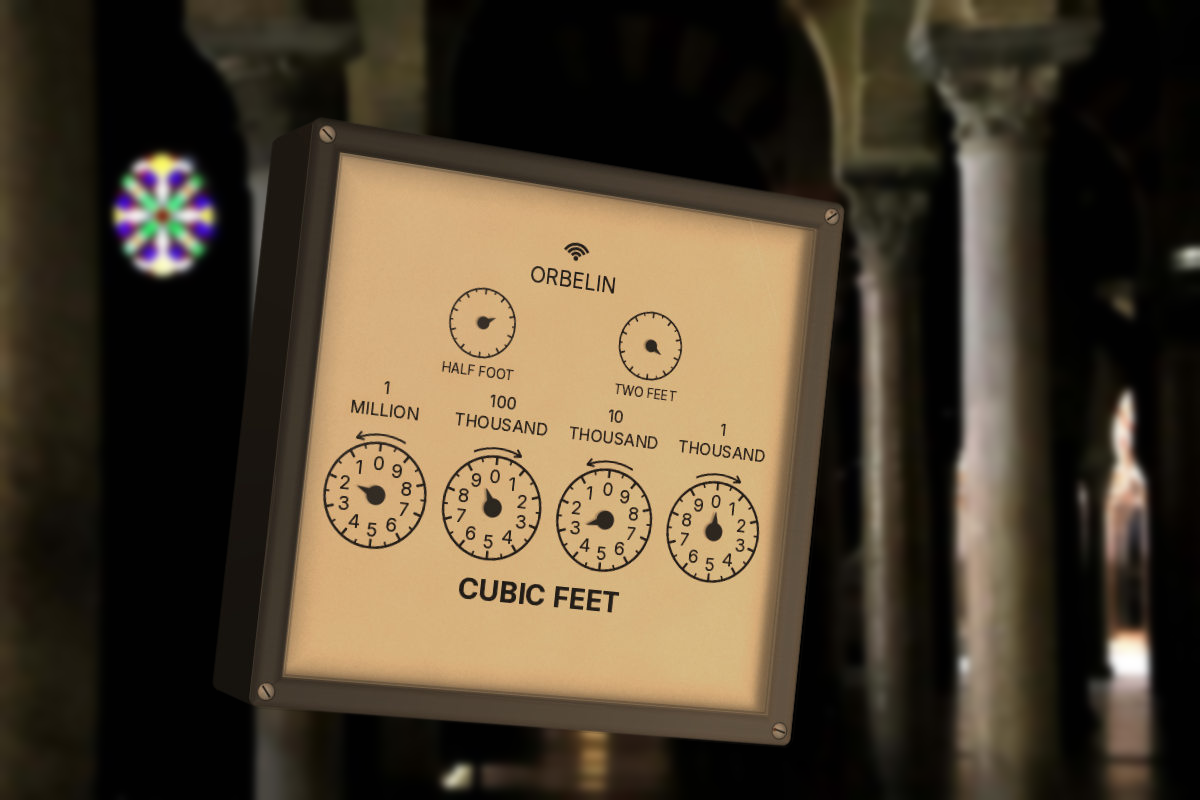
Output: **193000** ft³
